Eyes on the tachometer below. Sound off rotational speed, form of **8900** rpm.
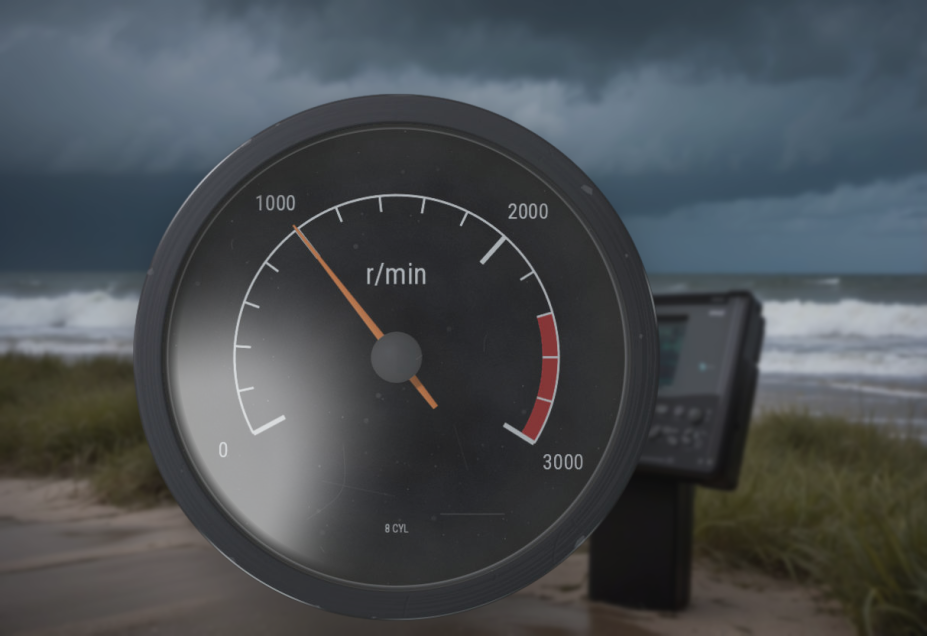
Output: **1000** rpm
